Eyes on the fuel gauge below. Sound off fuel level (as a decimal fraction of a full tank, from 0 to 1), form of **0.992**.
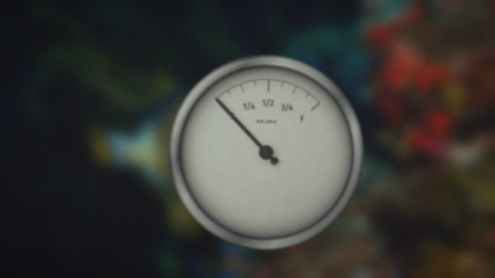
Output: **0**
